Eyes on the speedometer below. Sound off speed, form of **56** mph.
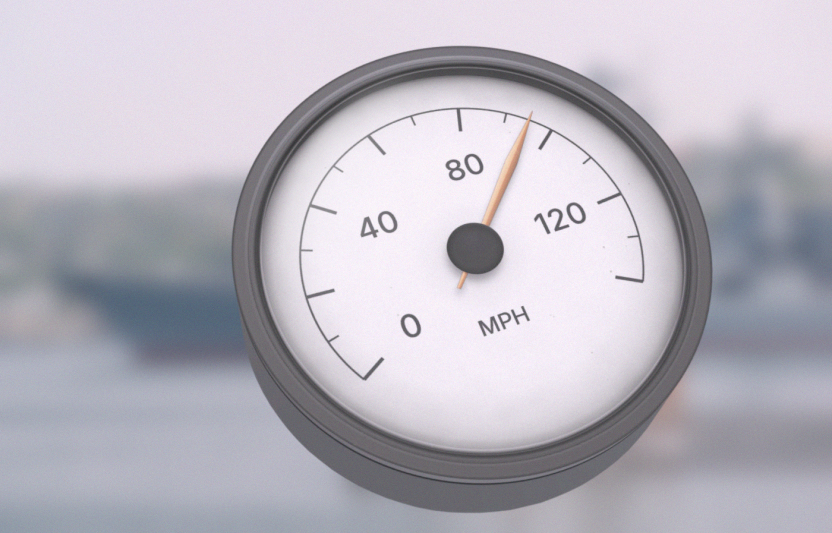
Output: **95** mph
